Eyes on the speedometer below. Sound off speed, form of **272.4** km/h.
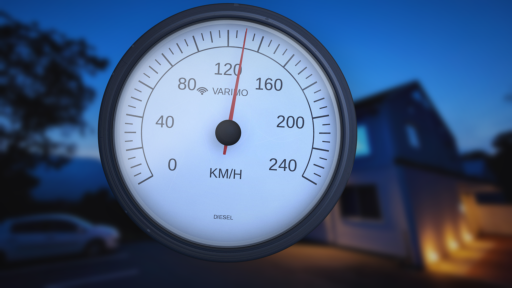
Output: **130** km/h
